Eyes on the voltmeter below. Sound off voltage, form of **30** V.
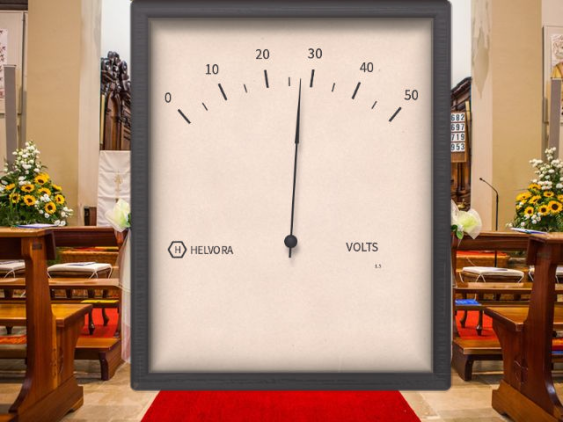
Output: **27.5** V
